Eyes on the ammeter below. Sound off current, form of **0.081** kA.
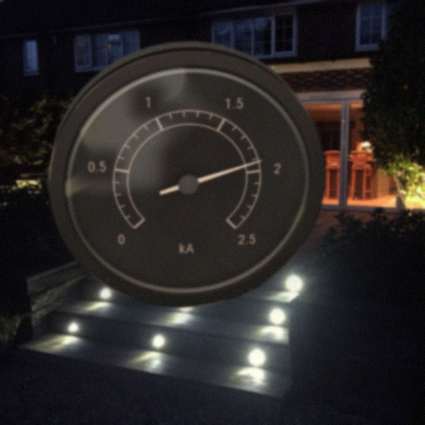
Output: **1.9** kA
